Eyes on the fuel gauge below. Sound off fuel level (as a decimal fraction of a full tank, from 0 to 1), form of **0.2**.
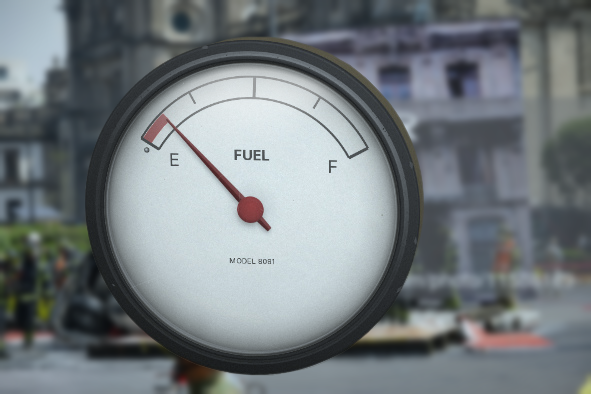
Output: **0.125**
